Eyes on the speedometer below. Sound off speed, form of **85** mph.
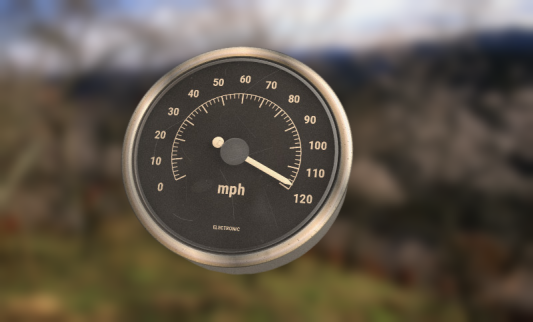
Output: **118** mph
